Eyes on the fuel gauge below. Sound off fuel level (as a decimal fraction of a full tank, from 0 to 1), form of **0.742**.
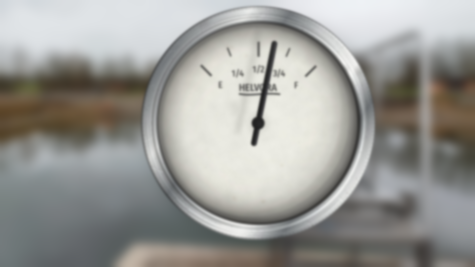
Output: **0.625**
